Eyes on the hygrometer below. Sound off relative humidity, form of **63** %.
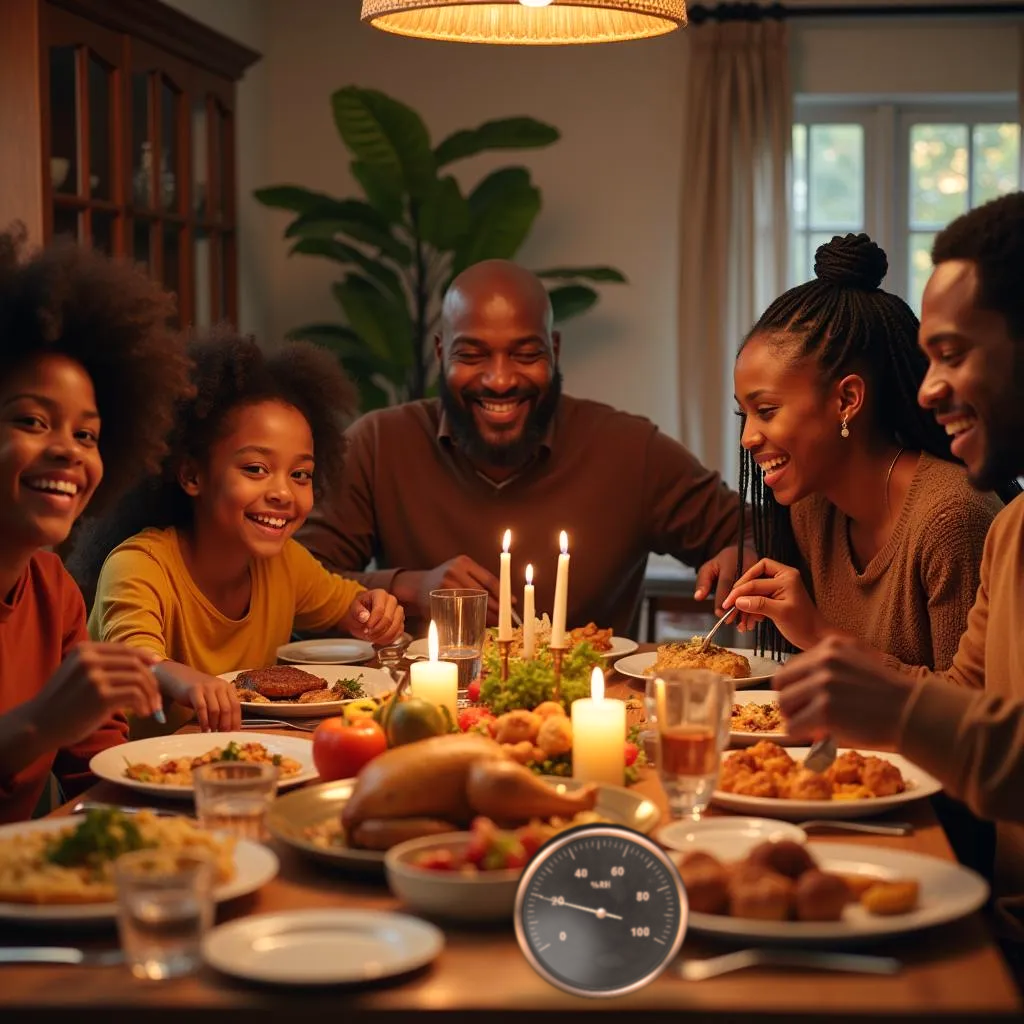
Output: **20** %
